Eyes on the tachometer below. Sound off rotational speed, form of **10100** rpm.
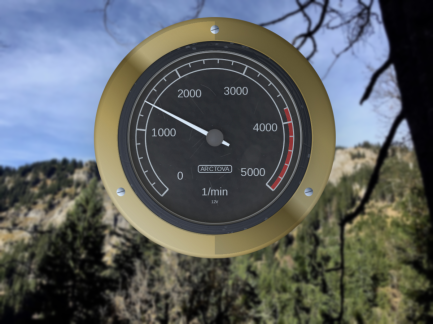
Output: **1400** rpm
